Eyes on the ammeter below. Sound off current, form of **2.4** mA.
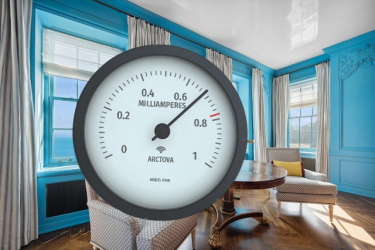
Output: **0.68** mA
